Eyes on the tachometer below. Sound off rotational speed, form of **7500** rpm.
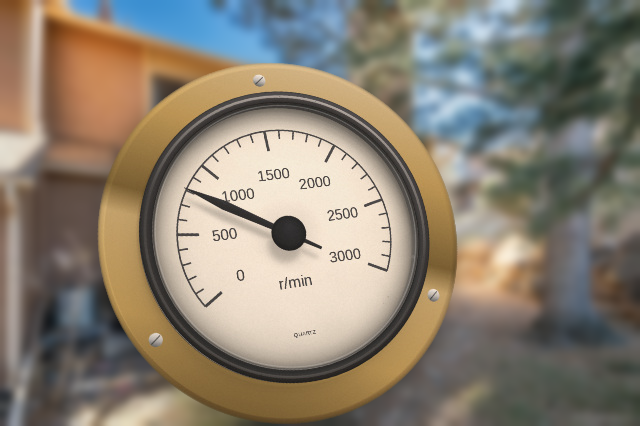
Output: **800** rpm
